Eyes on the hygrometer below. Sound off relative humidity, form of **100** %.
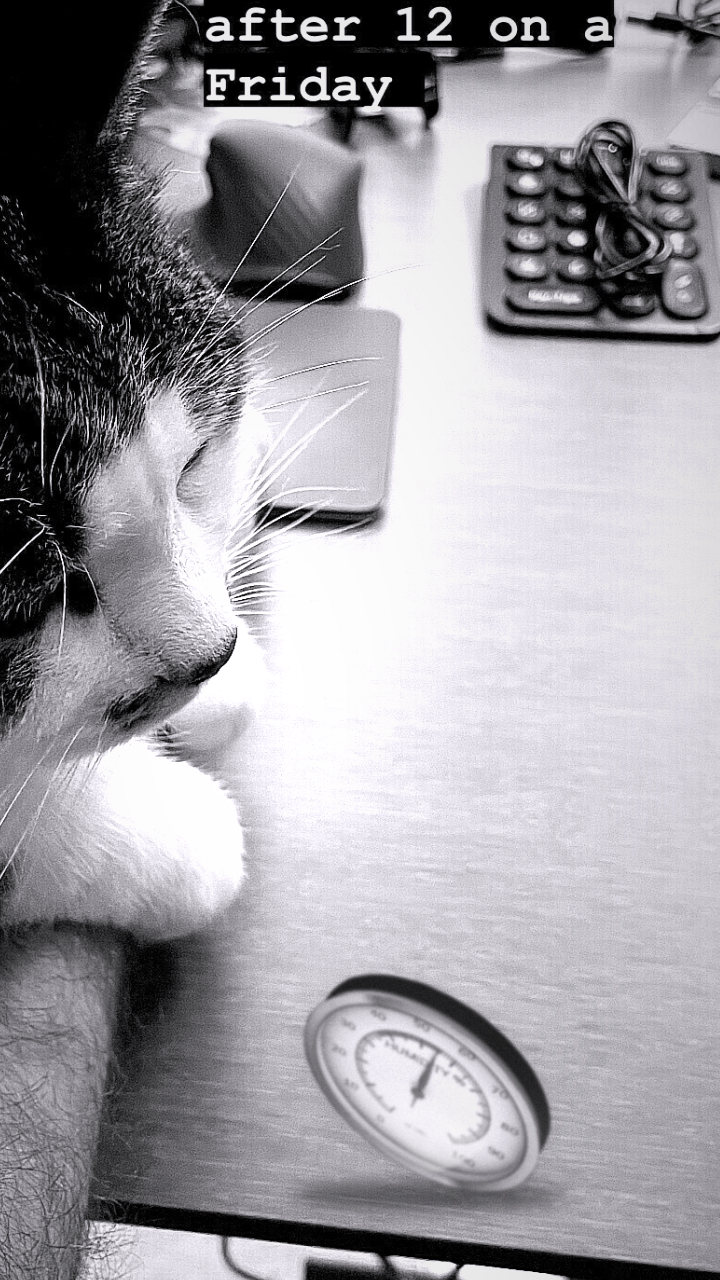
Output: **55** %
